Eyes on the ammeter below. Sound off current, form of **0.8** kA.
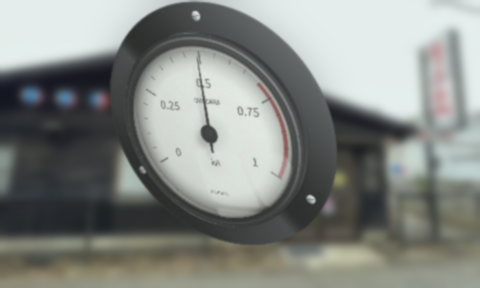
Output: **0.5** kA
